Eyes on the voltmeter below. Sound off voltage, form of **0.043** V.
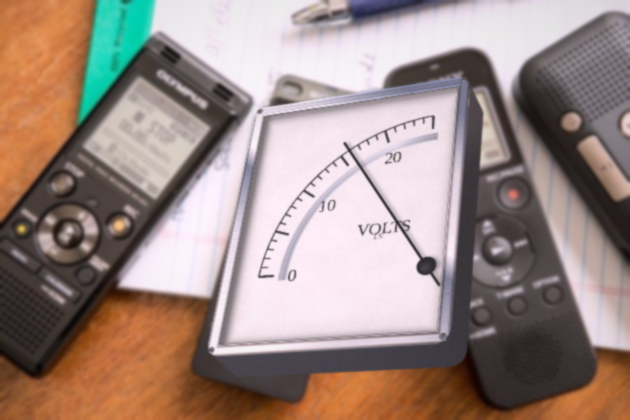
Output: **16** V
